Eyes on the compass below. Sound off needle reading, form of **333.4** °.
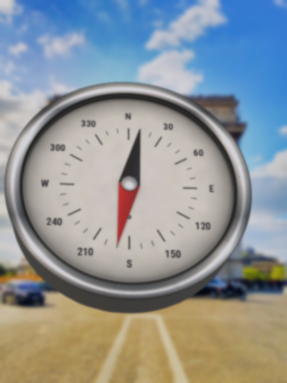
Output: **190** °
